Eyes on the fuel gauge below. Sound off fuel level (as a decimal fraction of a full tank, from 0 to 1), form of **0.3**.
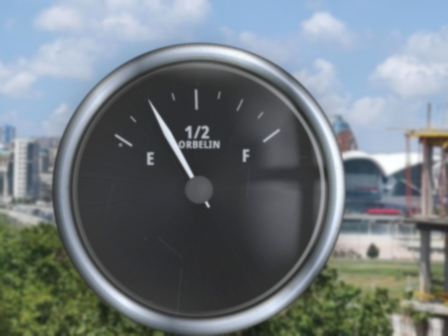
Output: **0.25**
